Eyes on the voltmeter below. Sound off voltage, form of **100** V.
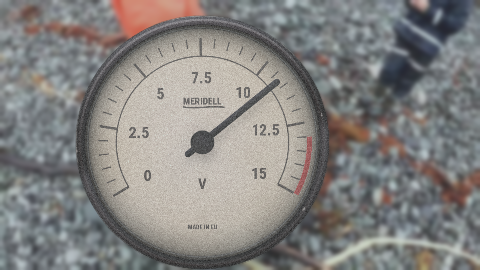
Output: **10.75** V
